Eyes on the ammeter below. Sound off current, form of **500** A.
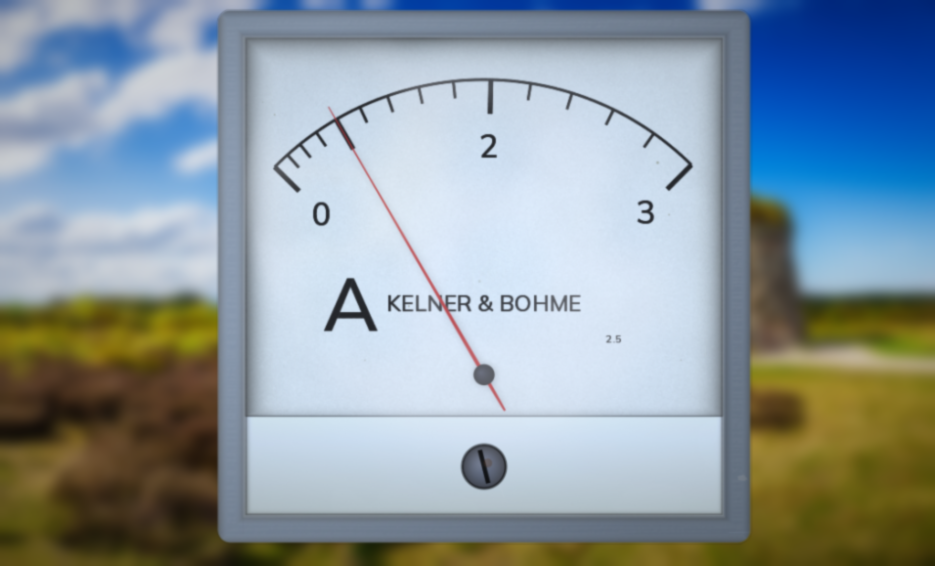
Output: **1** A
